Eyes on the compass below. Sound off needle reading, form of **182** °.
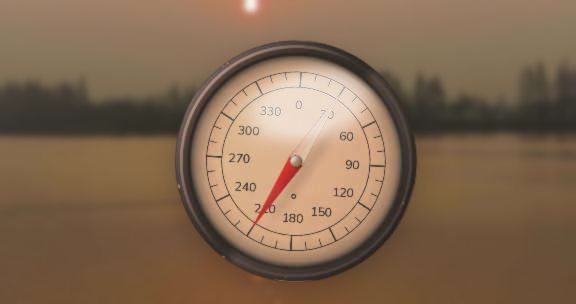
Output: **210** °
